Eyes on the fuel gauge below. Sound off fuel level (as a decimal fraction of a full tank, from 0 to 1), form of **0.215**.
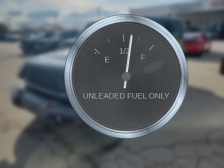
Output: **0.625**
